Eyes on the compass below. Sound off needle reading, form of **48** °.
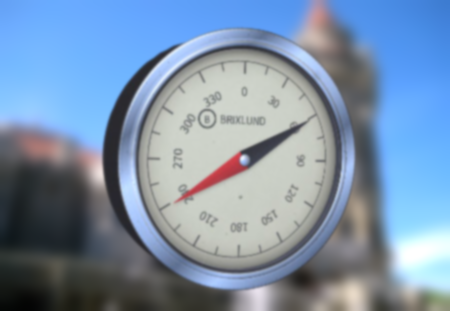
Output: **240** °
